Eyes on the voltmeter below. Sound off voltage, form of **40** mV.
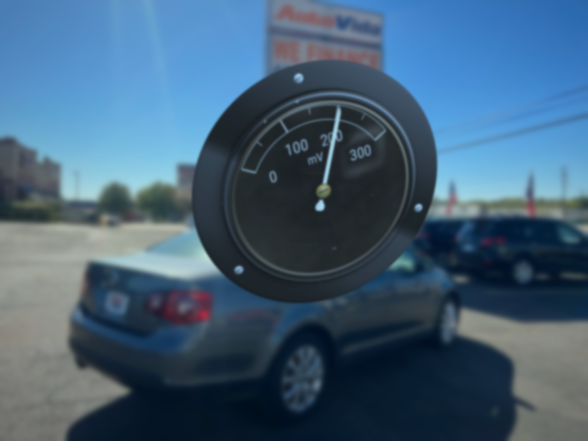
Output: **200** mV
